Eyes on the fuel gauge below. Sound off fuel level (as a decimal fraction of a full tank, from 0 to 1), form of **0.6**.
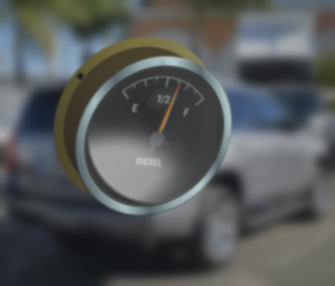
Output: **0.625**
